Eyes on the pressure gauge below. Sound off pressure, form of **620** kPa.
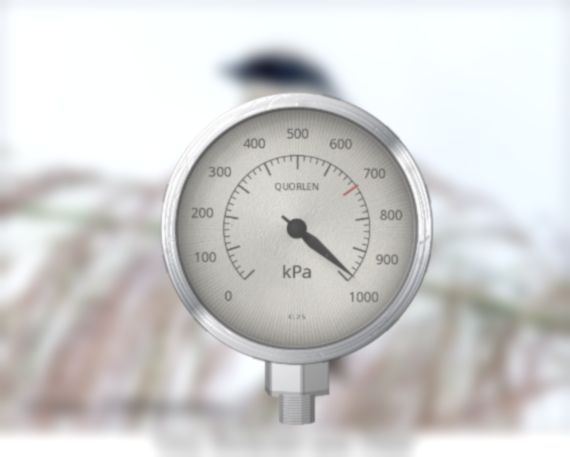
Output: **980** kPa
